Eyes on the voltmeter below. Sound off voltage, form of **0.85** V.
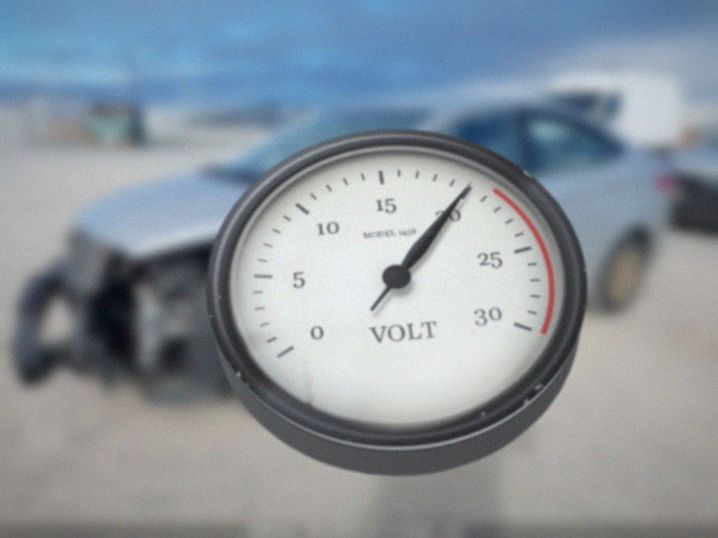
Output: **20** V
